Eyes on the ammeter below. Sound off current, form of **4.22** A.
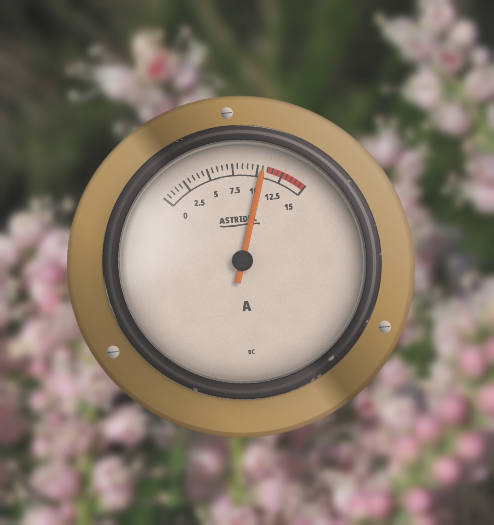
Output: **10.5** A
